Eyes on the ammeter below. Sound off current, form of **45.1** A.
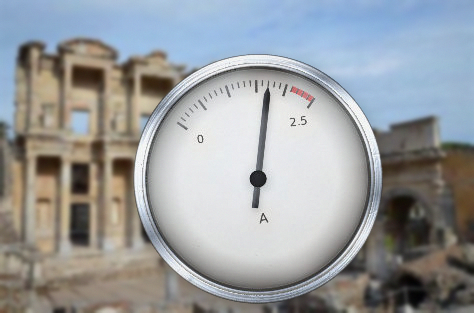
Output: **1.7** A
